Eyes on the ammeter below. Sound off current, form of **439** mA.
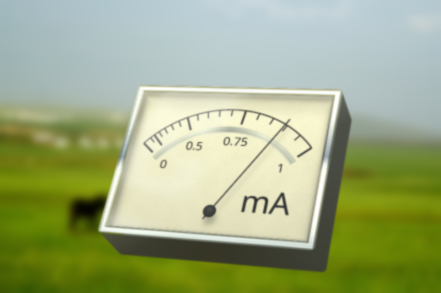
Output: **0.9** mA
